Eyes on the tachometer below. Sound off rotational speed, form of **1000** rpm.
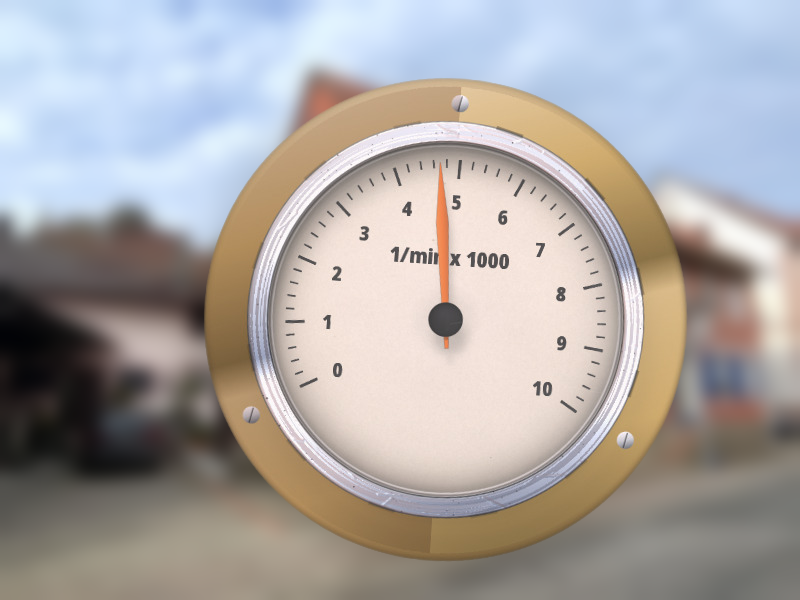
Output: **4700** rpm
